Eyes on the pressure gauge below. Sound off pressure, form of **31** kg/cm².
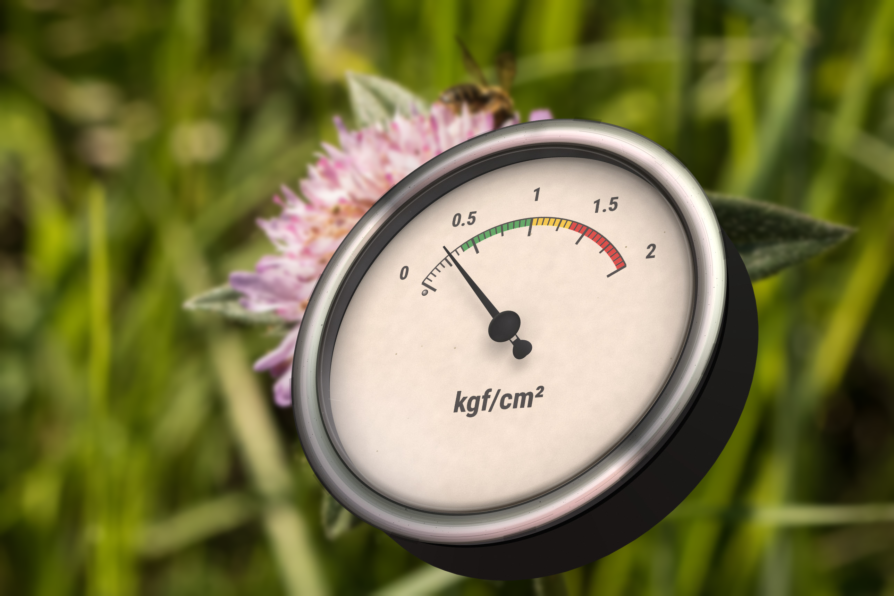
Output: **0.3** kg/cm²
